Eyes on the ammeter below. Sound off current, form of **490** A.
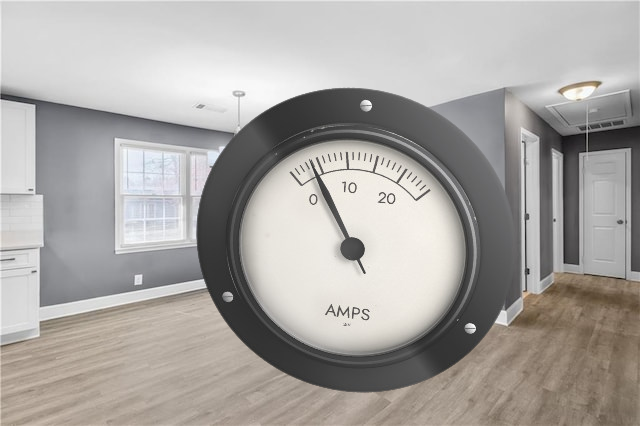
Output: **4** A
